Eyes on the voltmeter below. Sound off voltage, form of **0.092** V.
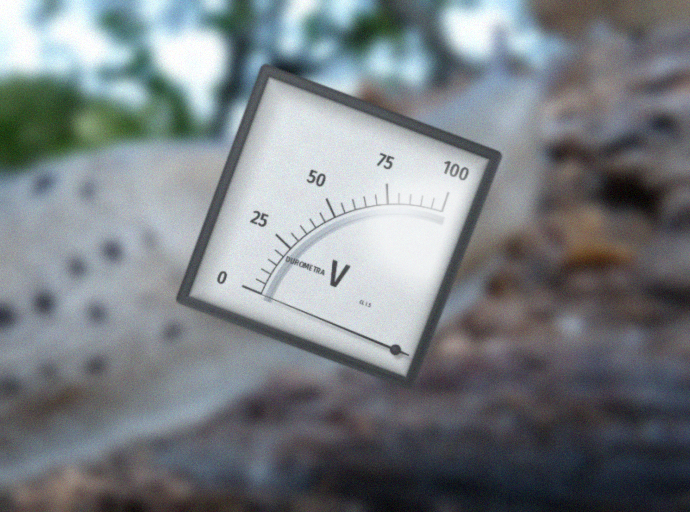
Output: **0** V
